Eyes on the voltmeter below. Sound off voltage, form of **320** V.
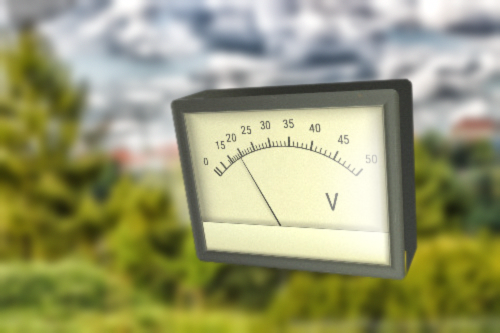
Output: **20** V
